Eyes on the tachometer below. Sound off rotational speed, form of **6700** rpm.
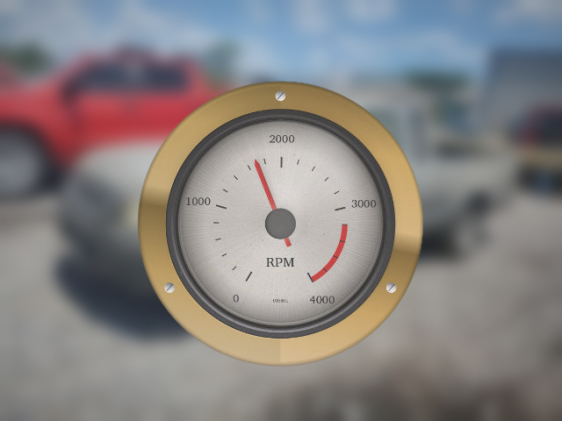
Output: **1700** rpm
